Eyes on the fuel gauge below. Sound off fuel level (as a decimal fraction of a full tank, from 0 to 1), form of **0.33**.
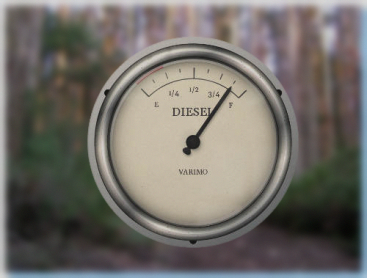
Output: **0.875**
